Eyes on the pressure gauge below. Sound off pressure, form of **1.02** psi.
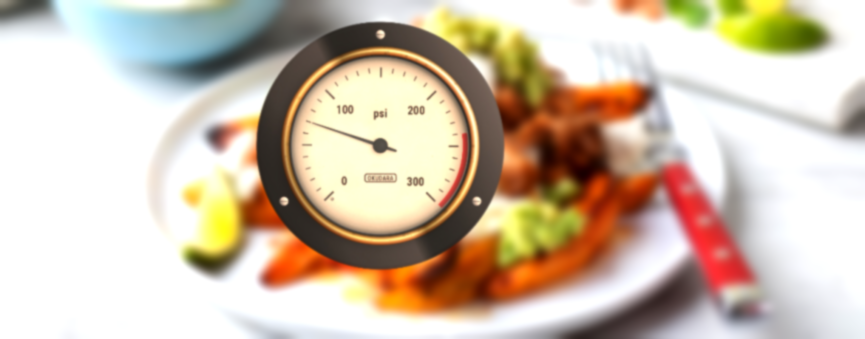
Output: **70** psi
